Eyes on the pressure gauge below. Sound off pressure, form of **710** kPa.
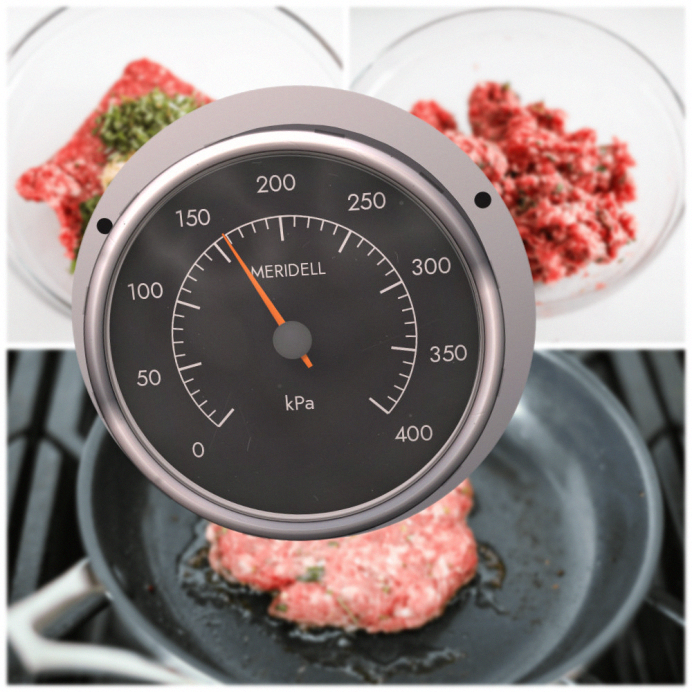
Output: **160** kPa
